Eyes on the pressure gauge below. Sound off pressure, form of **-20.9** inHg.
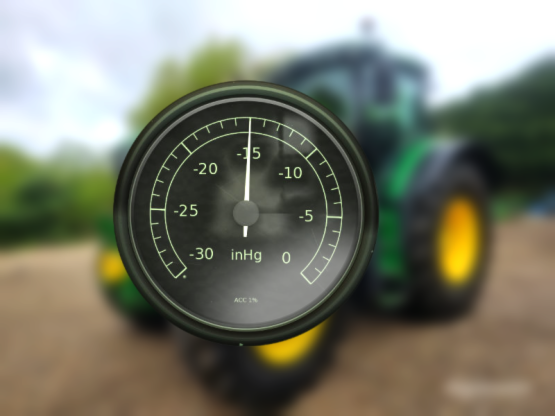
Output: **-15** inHg
